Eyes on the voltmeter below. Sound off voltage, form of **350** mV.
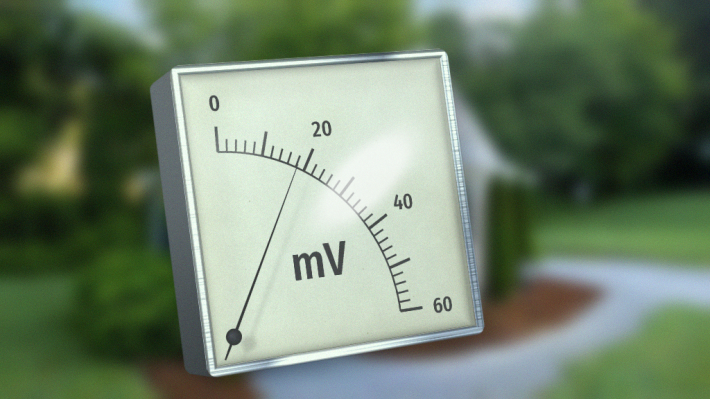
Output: **18** mV
